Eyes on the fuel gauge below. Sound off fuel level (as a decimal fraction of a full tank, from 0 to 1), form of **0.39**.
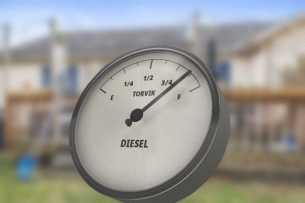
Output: **0.875**
